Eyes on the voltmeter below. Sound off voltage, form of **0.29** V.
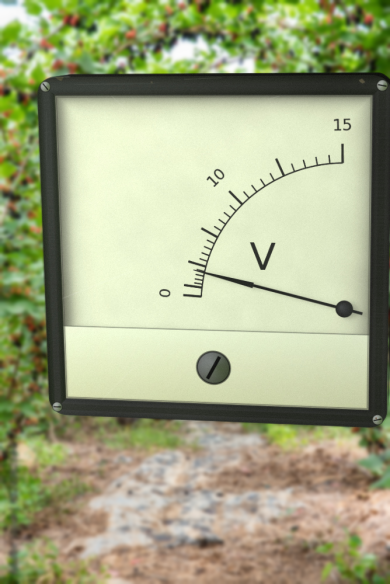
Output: **4.5** V
